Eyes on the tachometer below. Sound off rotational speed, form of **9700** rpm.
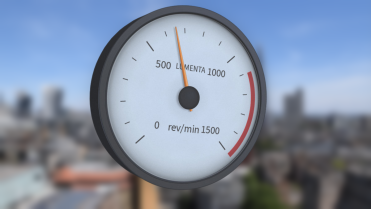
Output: **650** rpm
